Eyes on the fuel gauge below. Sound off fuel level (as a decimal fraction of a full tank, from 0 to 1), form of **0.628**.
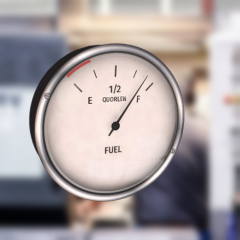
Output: **0.875**
